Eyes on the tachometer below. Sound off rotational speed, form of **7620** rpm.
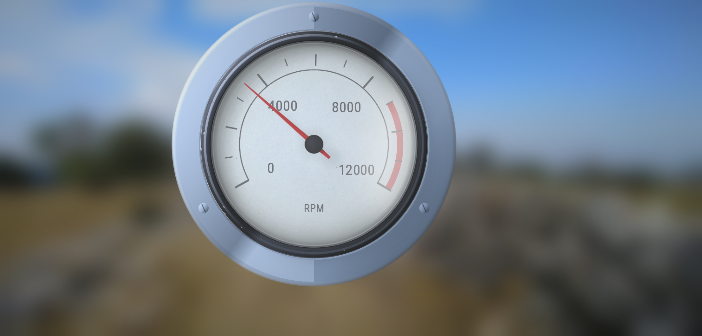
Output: **3500** rpm
